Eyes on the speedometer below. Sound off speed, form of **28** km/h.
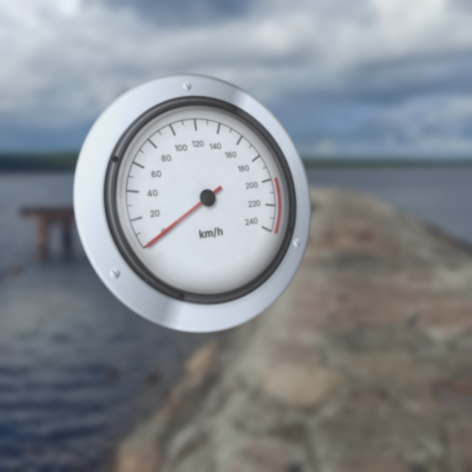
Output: **0** km/h
